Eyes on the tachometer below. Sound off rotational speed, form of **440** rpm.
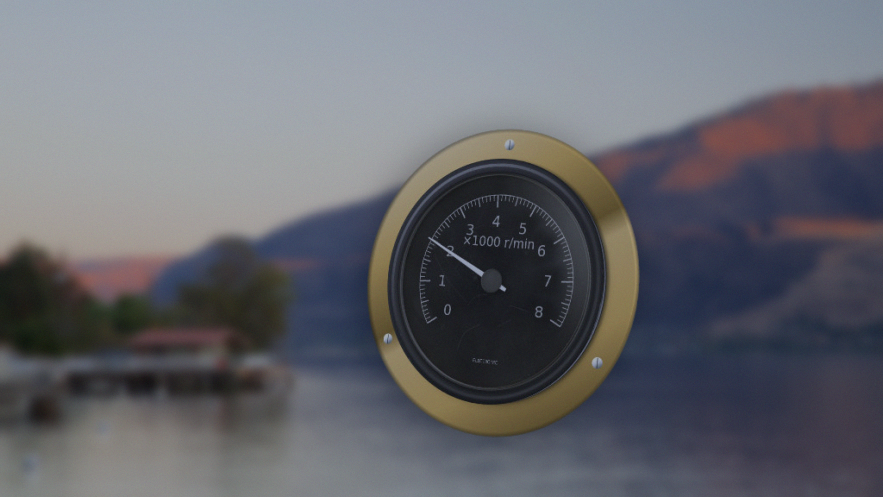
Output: **2000** rpm
